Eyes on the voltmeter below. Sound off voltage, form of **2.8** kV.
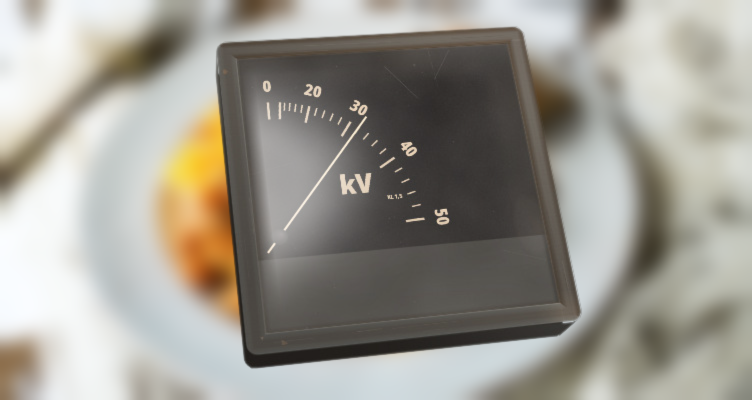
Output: **32** kV
